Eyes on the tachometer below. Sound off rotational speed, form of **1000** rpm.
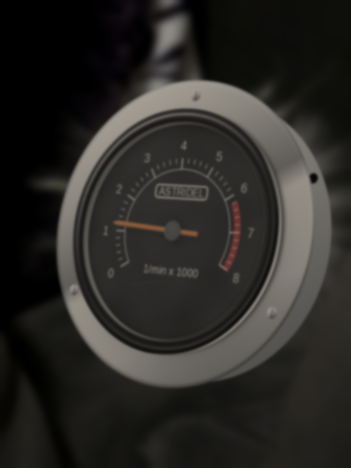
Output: **1200** rpm
